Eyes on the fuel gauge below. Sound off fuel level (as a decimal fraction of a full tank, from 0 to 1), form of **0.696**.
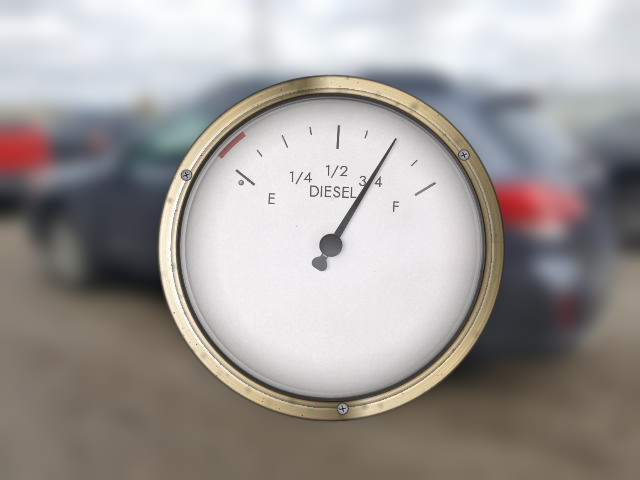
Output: **0.75**
